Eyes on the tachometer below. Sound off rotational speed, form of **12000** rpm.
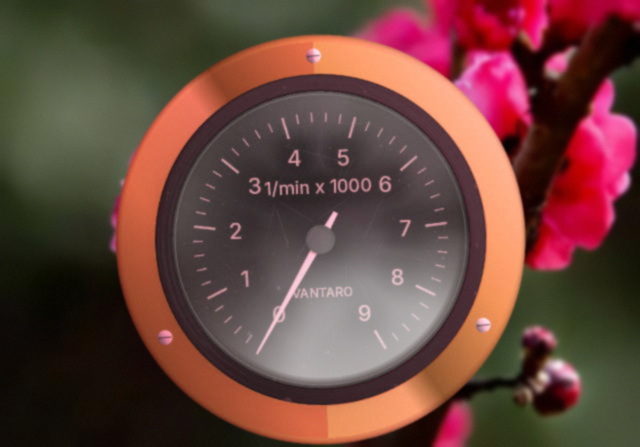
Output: **0** rpm
